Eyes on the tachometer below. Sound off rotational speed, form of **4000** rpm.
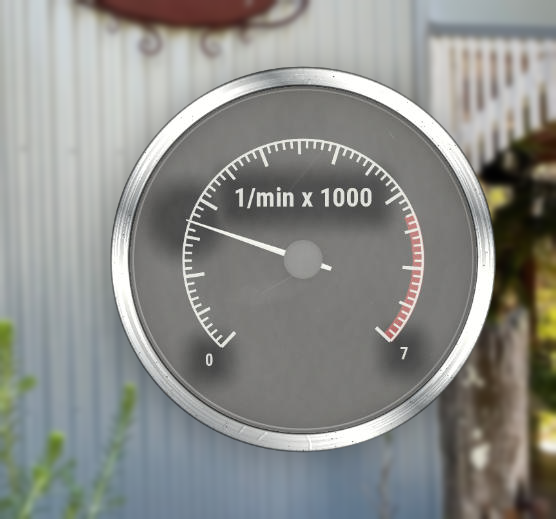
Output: **1700** rpm
